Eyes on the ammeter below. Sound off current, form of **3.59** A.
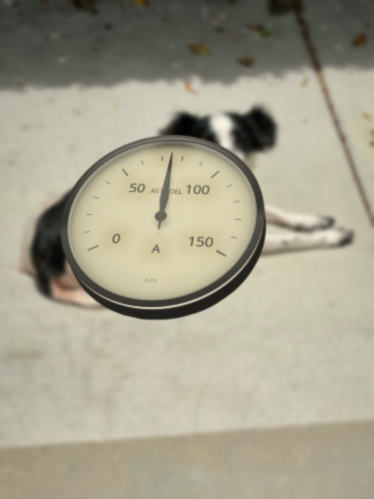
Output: **75** A
